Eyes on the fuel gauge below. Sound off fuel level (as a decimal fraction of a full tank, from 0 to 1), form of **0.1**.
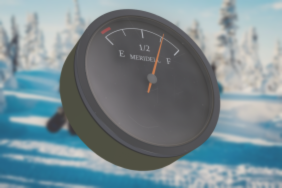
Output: **0.75**
